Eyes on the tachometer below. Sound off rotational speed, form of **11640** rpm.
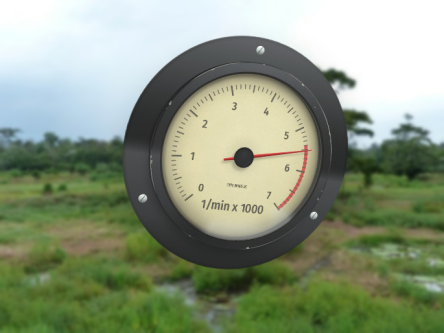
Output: **5500** rpm
